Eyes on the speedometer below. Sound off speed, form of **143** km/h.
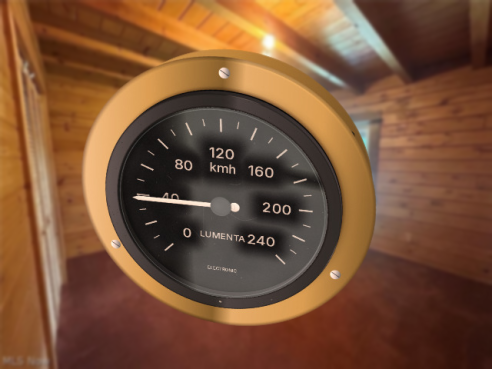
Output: **40** km/h
